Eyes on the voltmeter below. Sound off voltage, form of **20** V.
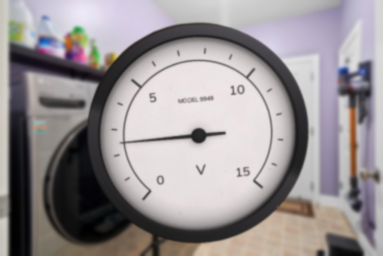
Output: **2.5** V
